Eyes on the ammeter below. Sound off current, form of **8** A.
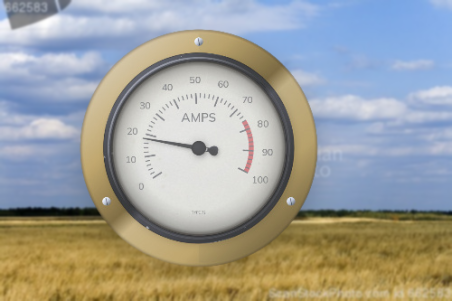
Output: **18** A
